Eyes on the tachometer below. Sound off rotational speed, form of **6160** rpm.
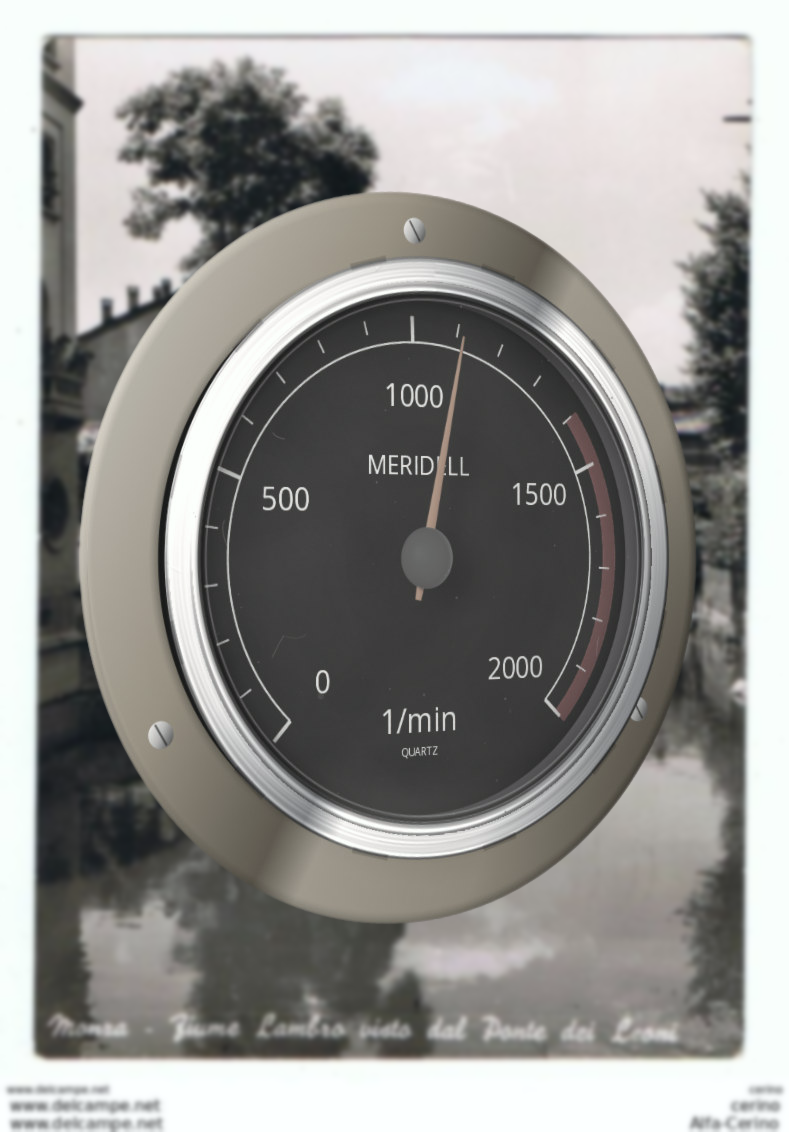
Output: **1100** rpm
